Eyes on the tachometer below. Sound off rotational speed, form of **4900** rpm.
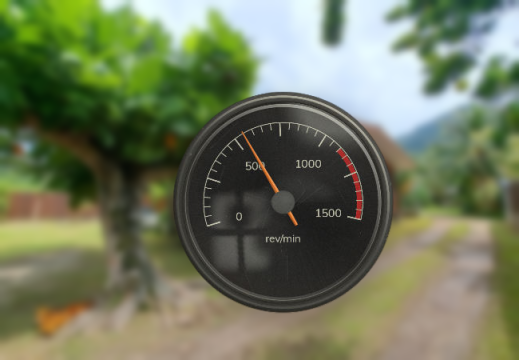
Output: **550** rpm
